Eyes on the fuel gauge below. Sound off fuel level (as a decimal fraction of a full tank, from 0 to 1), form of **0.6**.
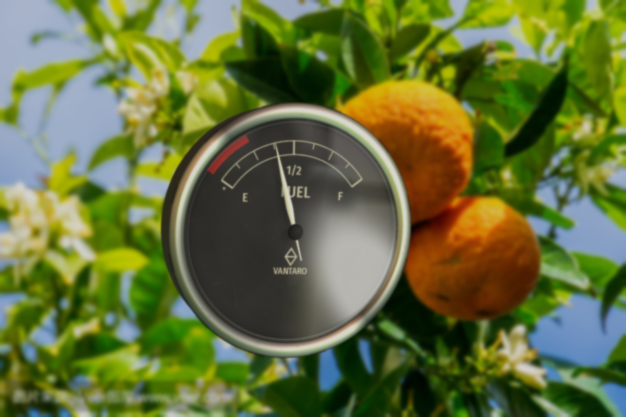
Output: **0.375**
